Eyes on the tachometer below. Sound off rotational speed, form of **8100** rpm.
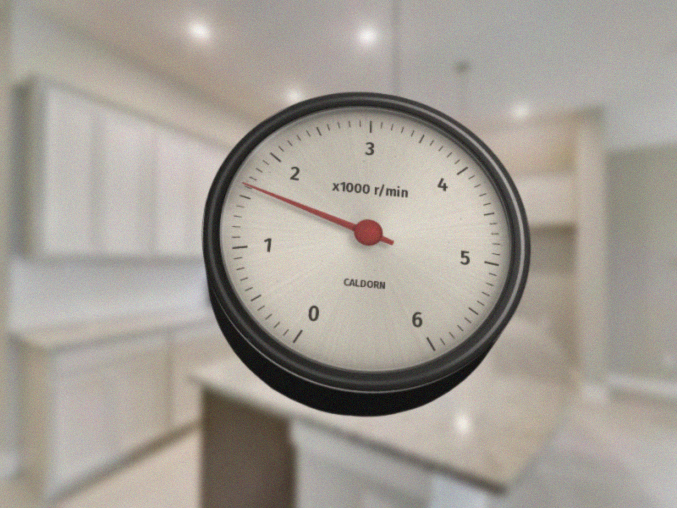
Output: **1600** rpm
